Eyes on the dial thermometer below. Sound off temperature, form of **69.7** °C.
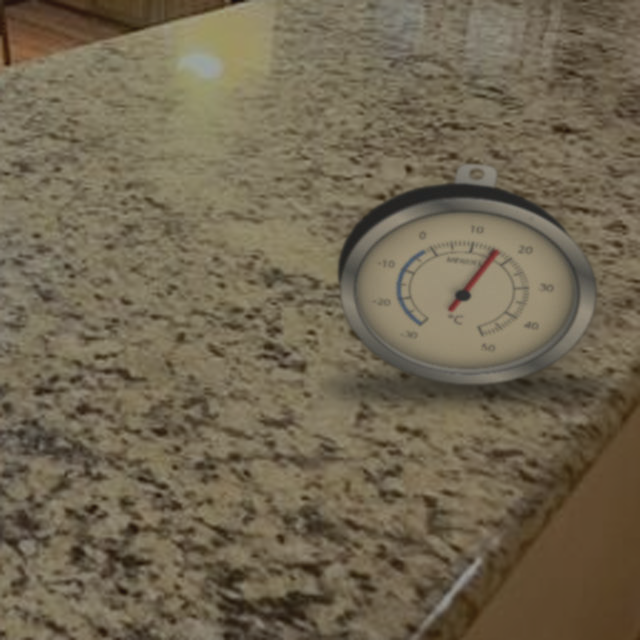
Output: **15** °C
